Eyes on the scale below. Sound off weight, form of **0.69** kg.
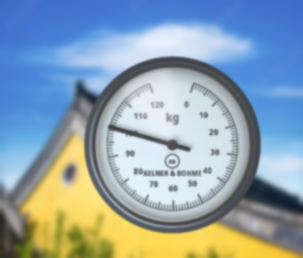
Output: **100** kg
